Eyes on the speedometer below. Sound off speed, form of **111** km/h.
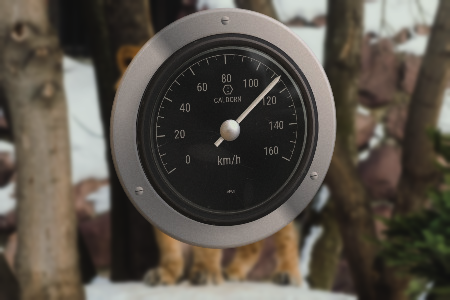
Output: **112.5** km/h
